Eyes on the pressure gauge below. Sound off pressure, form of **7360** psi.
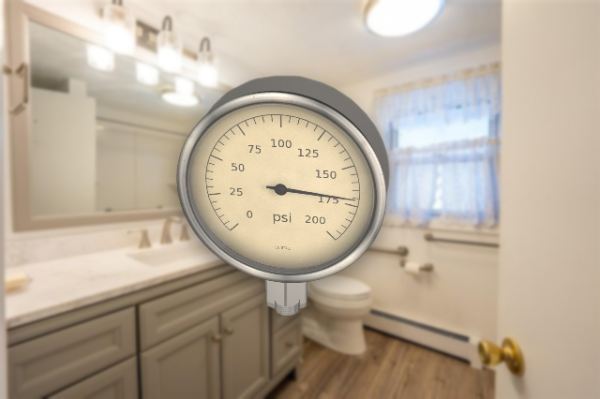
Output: **170** psi
